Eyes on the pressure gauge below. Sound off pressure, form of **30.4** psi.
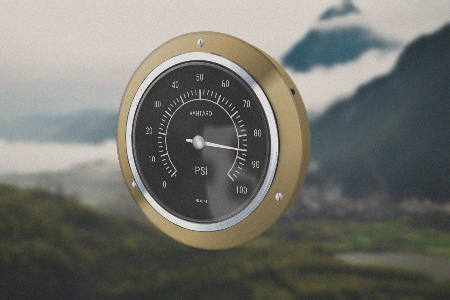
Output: **86** psi
